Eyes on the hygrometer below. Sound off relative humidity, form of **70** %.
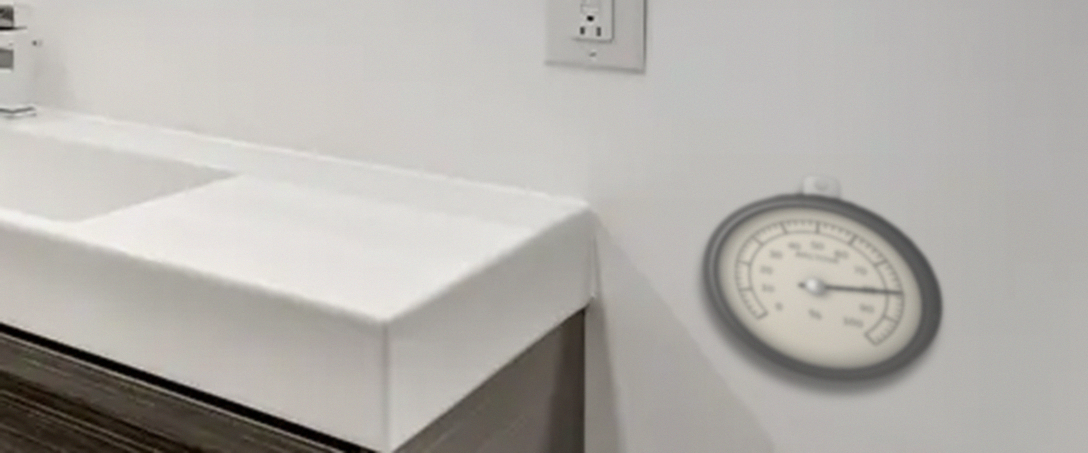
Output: **80** %
